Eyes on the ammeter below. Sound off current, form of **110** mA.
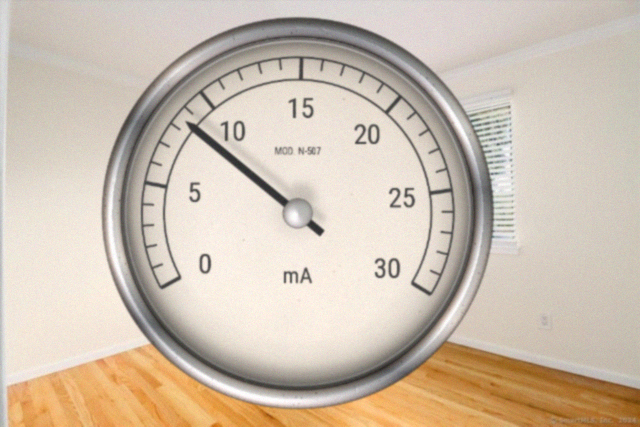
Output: **8.5** mA
